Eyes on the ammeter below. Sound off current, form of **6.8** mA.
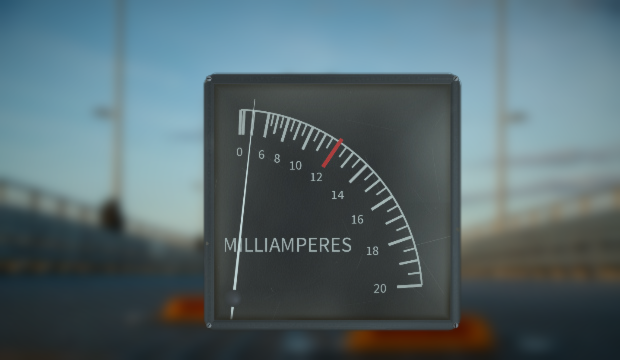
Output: **4** mA
